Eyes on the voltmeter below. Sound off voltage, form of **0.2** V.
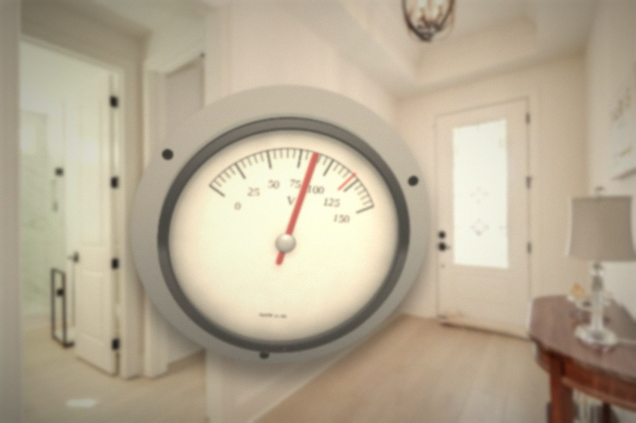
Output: **85** V
